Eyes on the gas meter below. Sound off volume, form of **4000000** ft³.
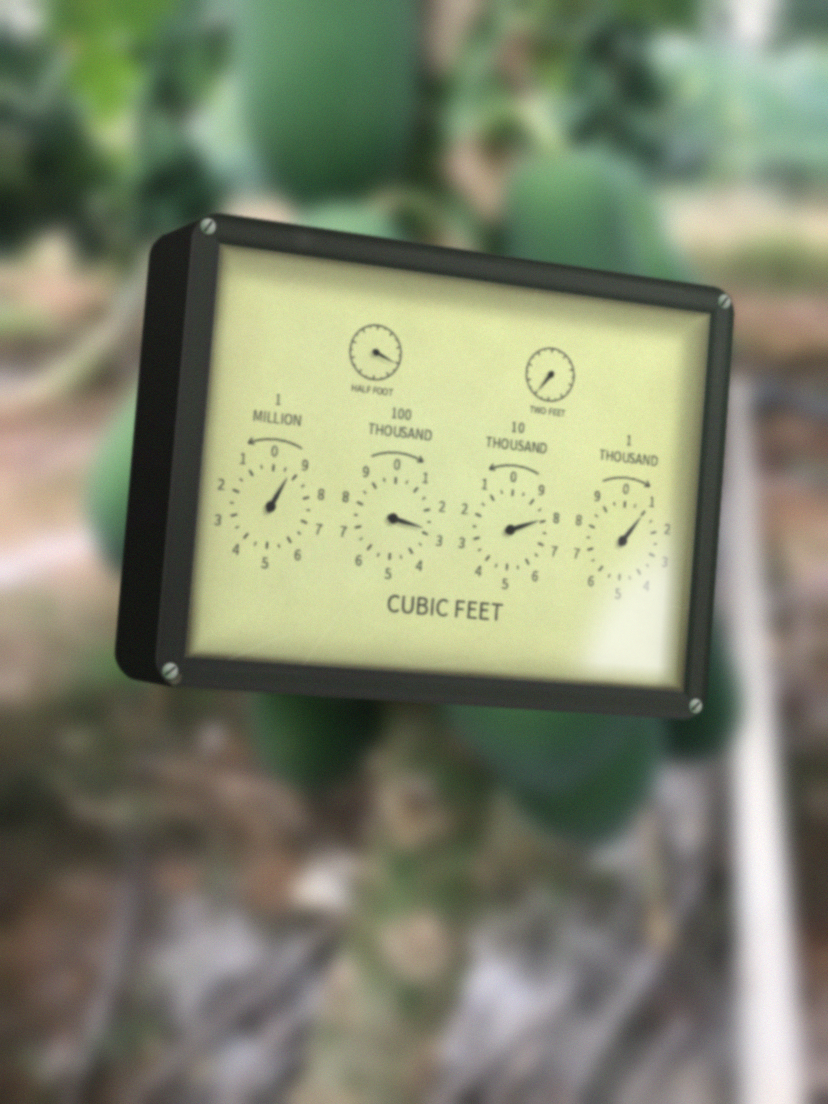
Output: **928100** ft³
